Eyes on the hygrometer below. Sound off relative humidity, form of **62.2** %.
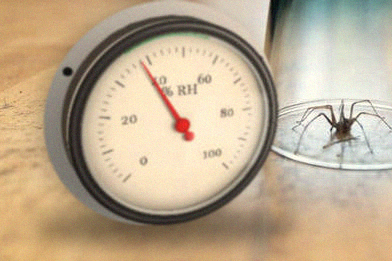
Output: **38** %
